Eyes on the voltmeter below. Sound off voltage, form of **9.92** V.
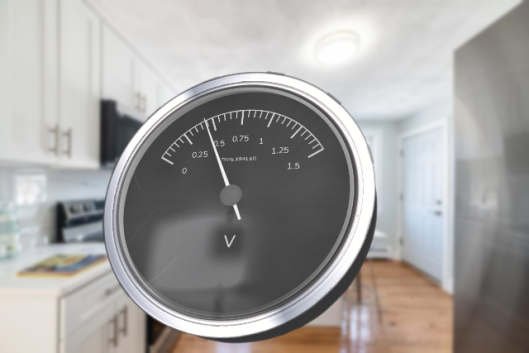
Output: **0.45** V
